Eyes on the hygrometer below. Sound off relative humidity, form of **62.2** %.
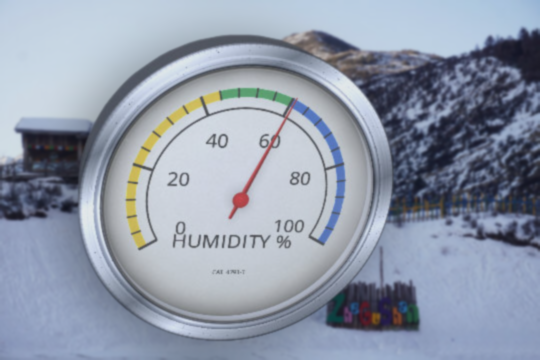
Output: **60** %
